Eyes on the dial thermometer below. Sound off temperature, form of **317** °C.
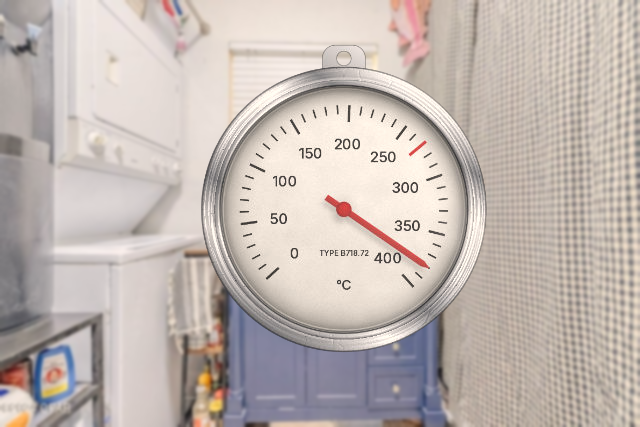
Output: **380** °C
